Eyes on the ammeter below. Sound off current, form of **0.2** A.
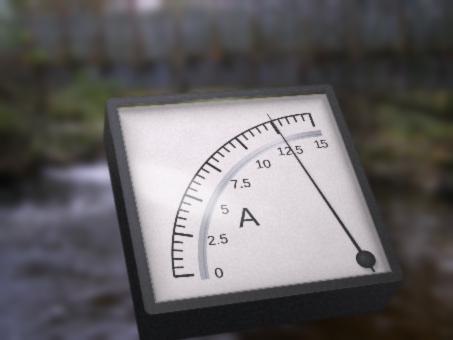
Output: **12.5** A
